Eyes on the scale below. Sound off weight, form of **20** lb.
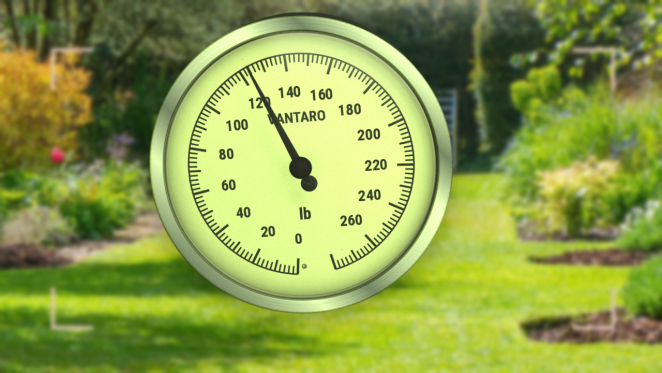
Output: **124** lb
